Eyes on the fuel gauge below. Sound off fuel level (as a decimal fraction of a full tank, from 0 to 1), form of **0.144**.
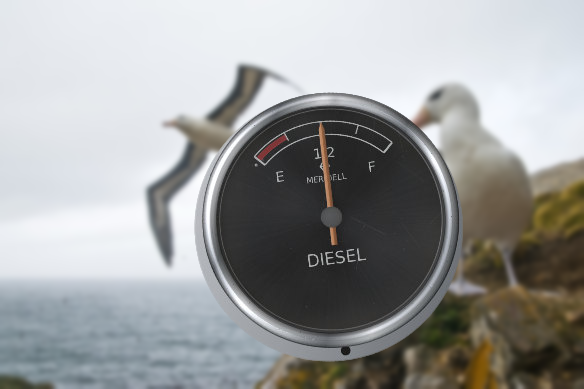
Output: **0.5**
